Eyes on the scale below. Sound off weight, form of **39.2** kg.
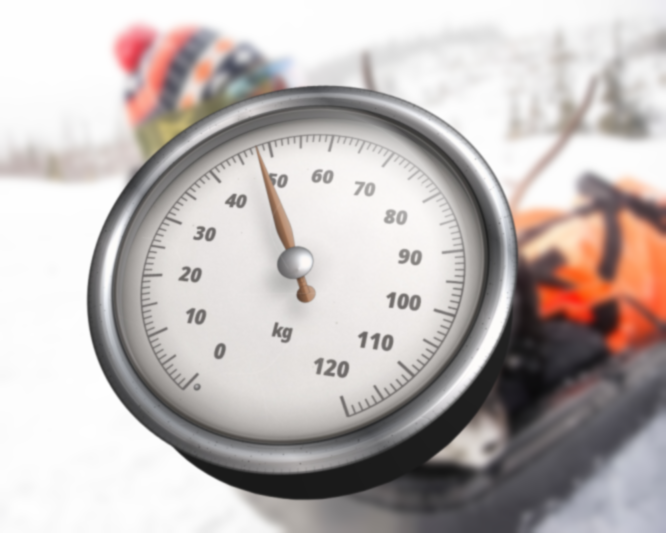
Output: **48** kg
